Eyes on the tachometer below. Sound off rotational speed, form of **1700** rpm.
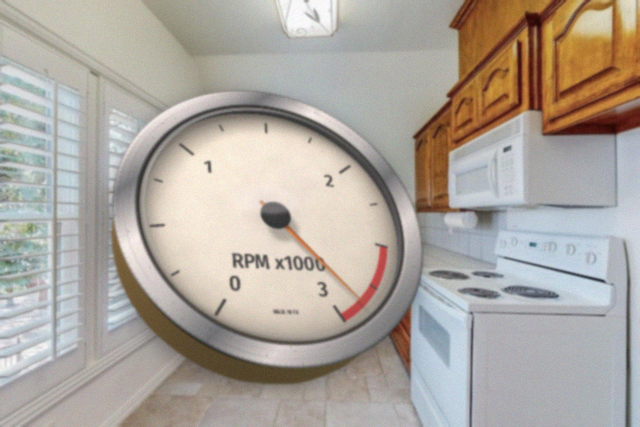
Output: **2875** rpm
